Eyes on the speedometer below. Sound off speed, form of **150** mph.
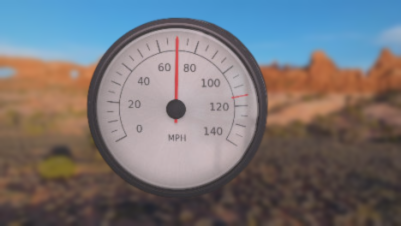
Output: **70** mph
